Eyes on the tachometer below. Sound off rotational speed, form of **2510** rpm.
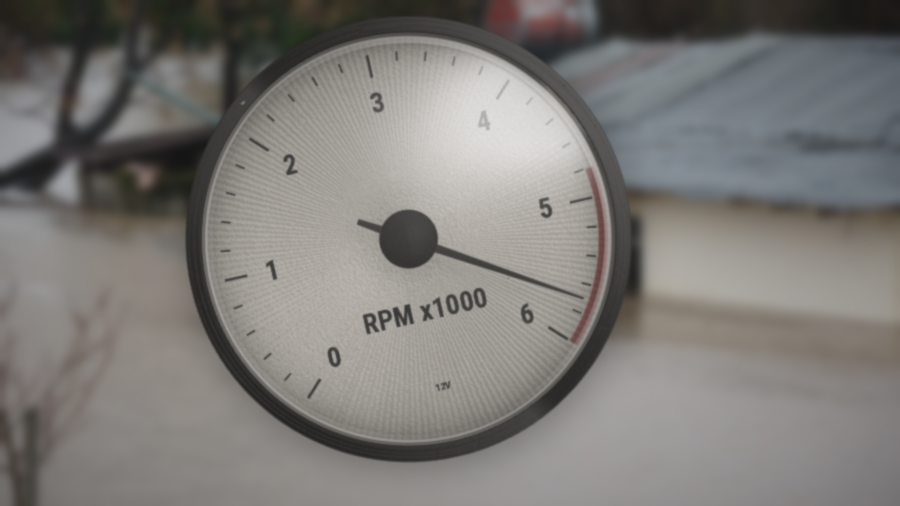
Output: **5700** rpm
